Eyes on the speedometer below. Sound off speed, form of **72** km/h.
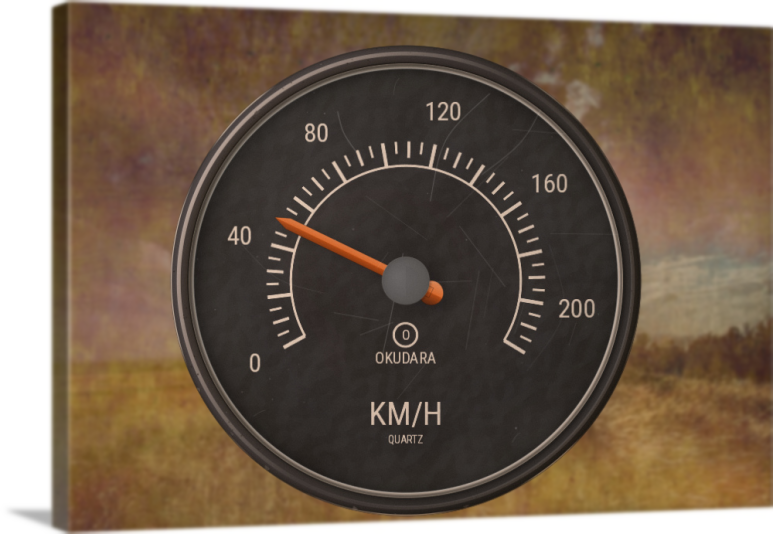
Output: **50** km/h
